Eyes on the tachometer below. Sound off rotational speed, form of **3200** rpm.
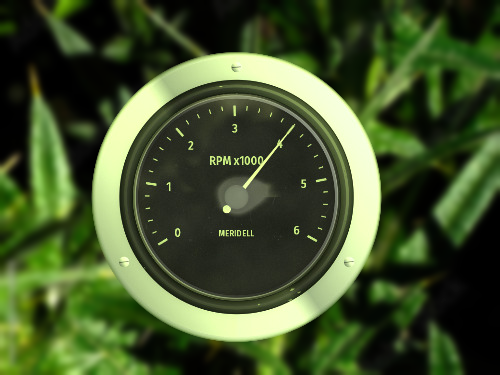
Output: **4000** rpm
